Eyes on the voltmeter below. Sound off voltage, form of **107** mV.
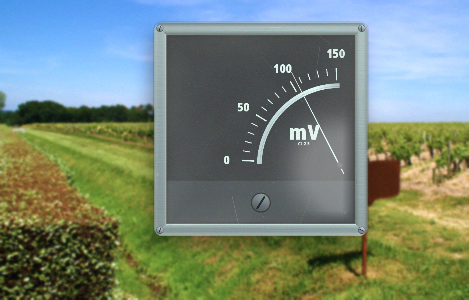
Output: **105** mV
